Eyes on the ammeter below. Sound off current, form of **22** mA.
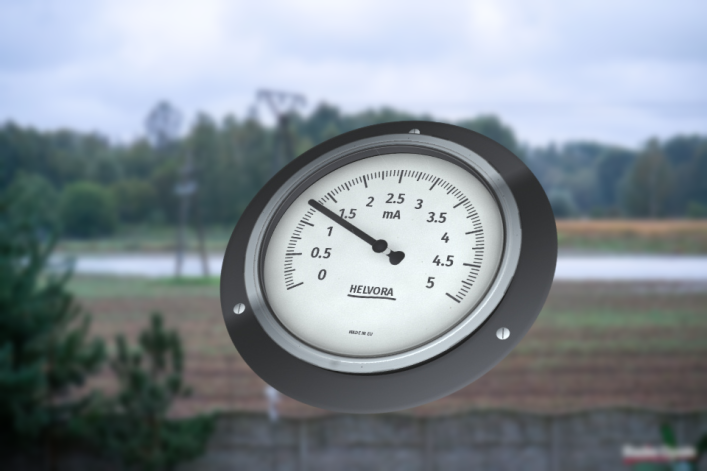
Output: **1.25** mA
